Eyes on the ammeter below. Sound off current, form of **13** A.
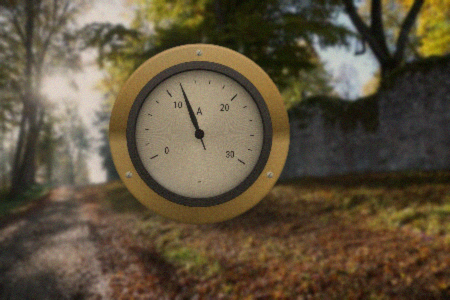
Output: **12** A
